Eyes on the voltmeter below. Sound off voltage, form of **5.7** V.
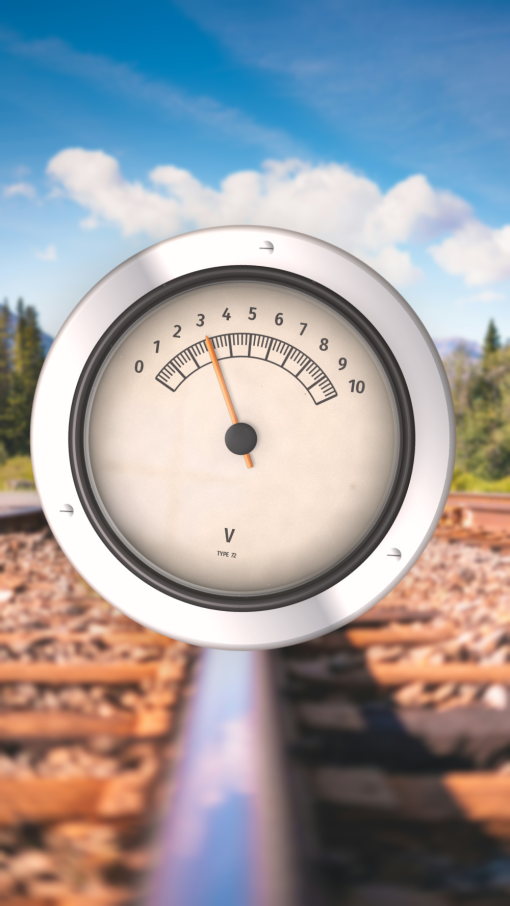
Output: **3** V
